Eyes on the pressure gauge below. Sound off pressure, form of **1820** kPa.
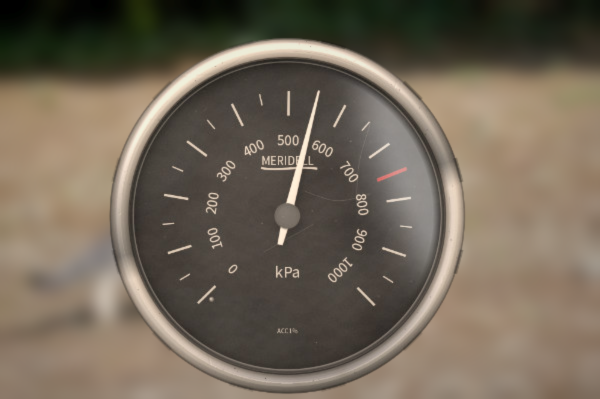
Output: **550** kPa
